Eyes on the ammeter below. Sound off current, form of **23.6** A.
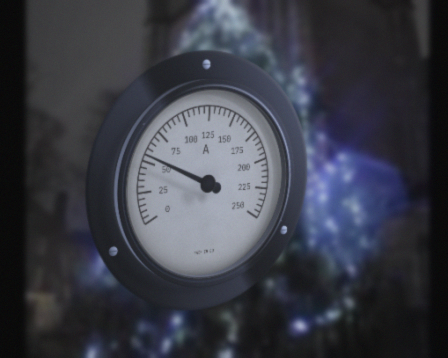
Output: **55** A
